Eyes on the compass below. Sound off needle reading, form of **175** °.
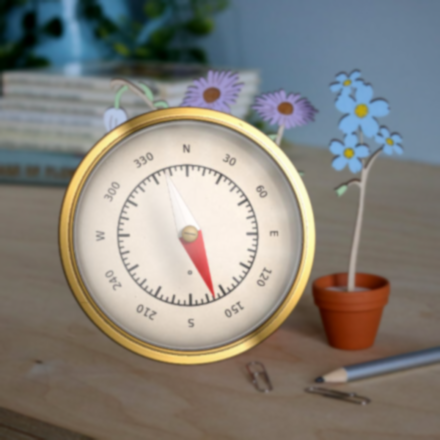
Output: **160** °
